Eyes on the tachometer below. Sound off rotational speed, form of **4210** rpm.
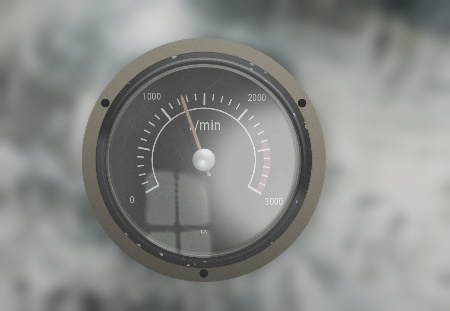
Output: **1250** rpm
